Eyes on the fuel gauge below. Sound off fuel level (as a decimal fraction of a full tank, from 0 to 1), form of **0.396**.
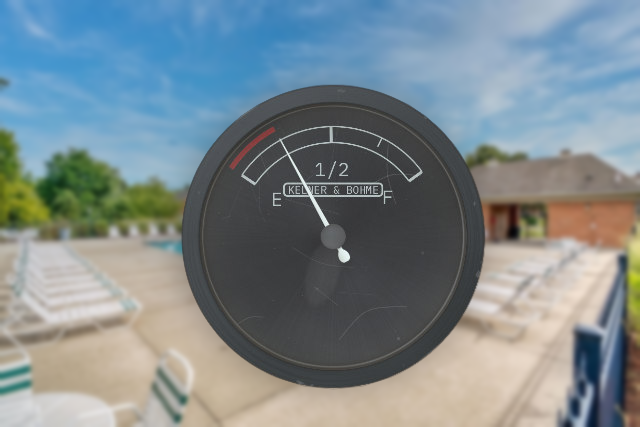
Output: **0.25**
